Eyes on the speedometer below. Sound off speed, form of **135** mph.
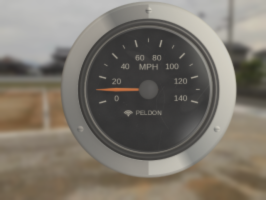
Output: **10** mph
